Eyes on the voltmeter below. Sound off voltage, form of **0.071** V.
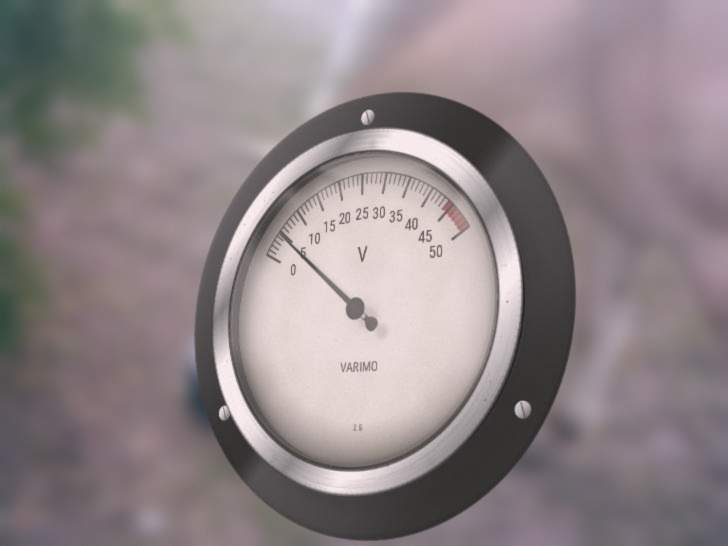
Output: **5** V
